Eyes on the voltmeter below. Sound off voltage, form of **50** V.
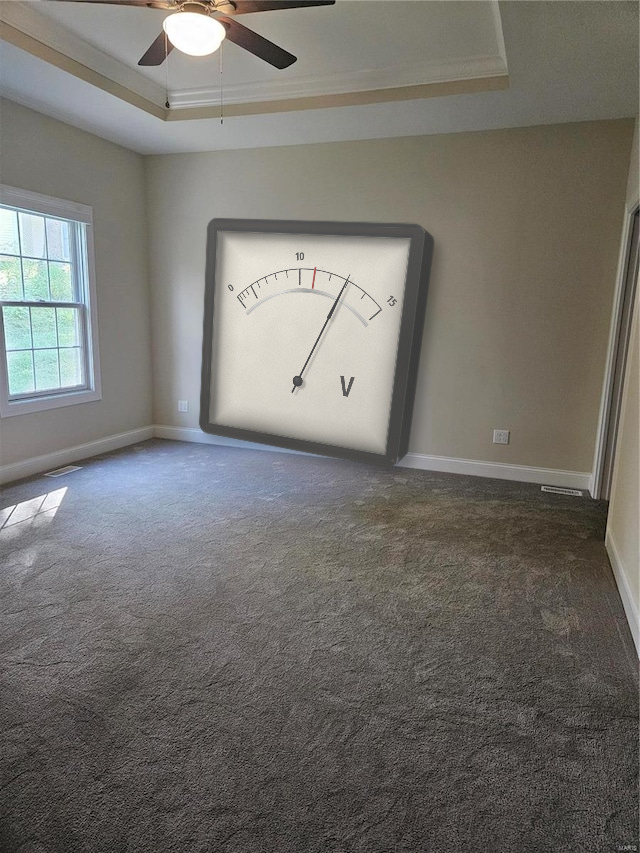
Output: **13** V
